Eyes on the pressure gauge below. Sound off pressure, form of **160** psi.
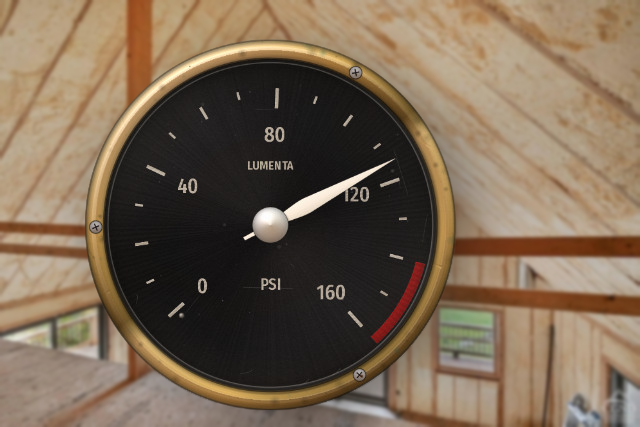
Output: **115** psi
